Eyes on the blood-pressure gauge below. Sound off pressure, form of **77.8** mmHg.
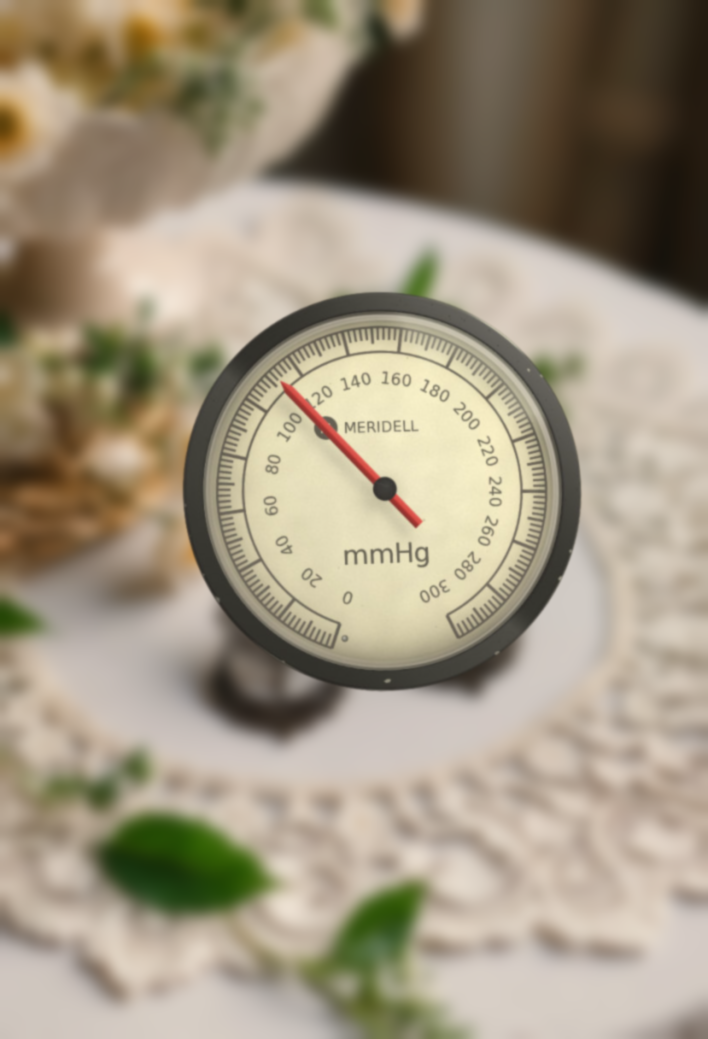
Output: **112** mmHg
